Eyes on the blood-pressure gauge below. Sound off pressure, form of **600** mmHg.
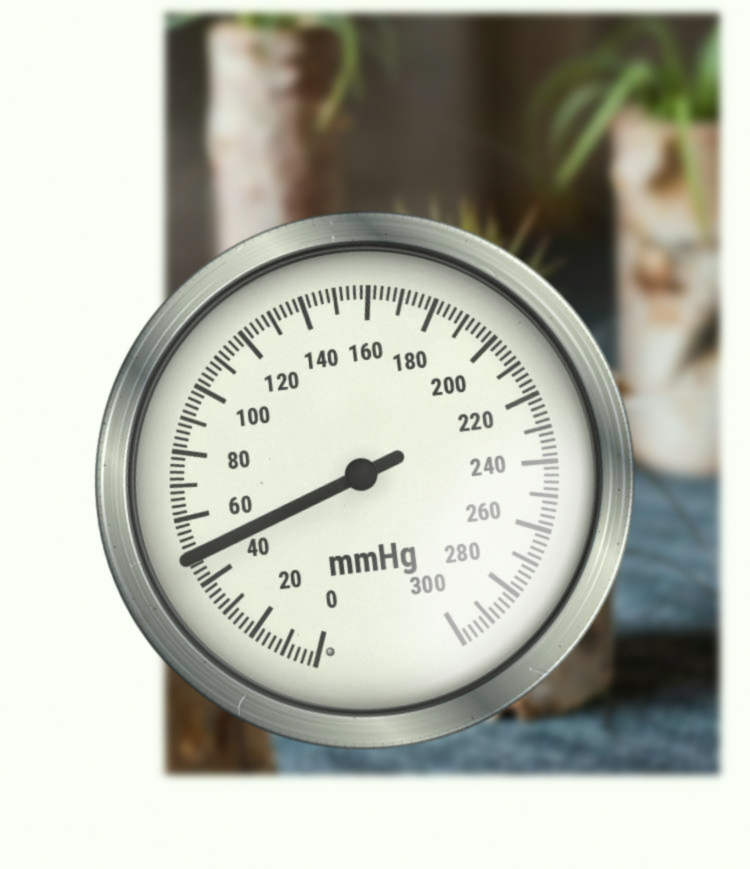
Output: **48** mmHg
